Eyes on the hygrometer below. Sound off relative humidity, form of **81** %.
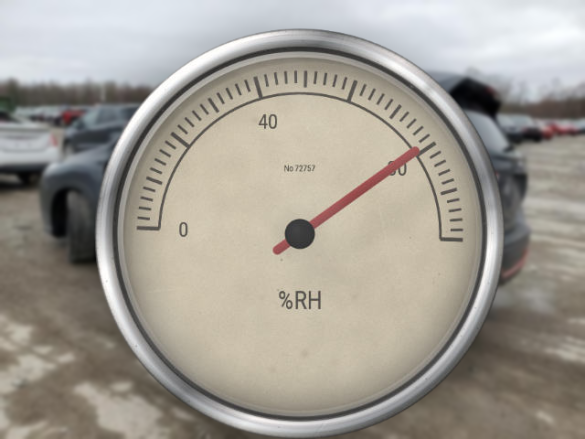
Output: **79** %
